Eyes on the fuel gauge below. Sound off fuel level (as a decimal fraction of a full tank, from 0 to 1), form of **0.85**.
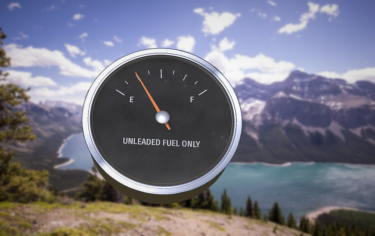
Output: **0.25**
